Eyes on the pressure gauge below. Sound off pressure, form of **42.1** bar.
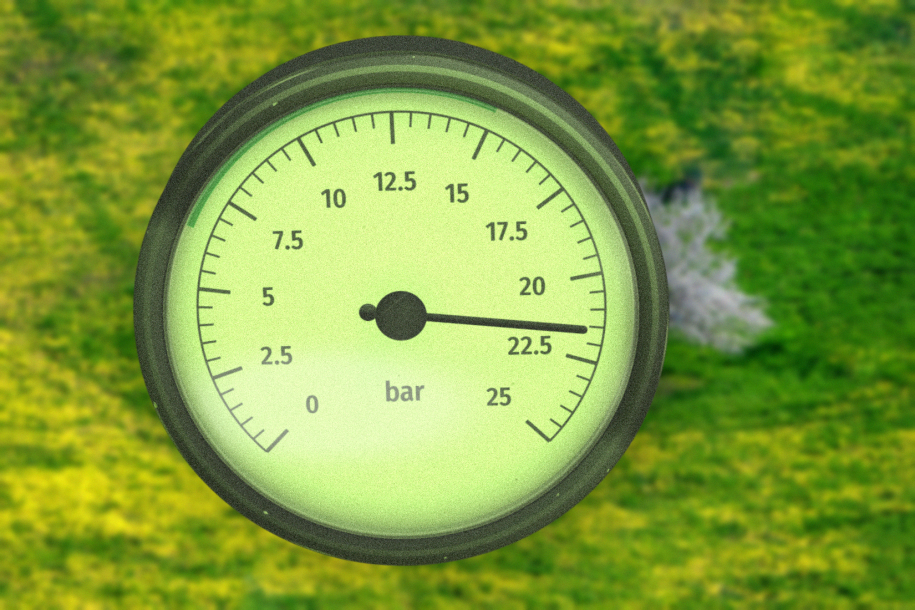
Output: **21.5** bar
